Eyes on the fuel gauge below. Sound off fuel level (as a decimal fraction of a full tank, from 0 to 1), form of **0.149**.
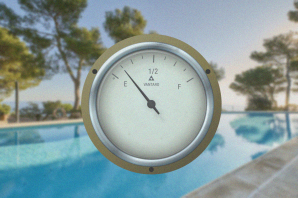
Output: **0.125**
